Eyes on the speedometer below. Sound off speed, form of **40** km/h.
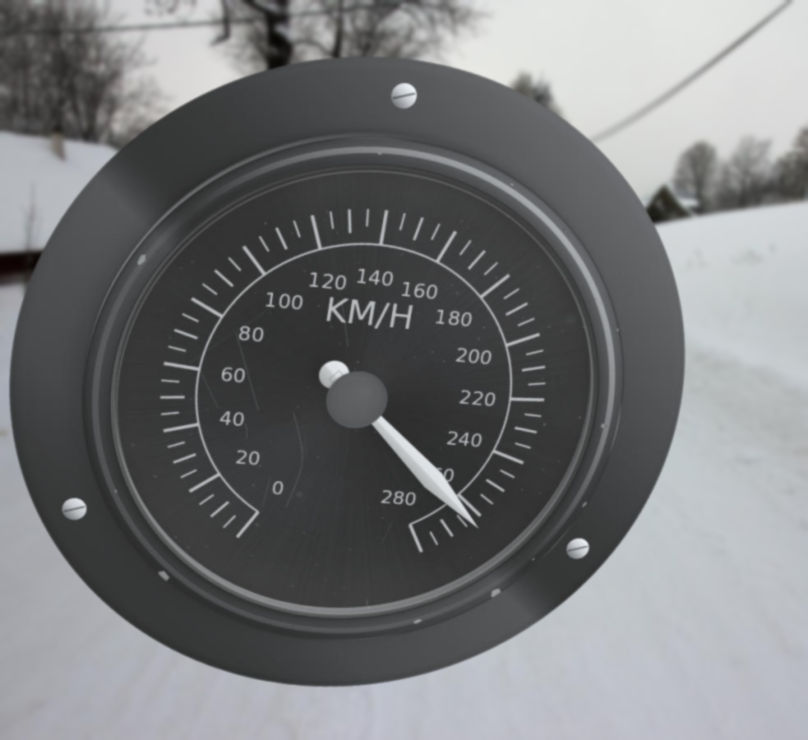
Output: **262.5** km/h
